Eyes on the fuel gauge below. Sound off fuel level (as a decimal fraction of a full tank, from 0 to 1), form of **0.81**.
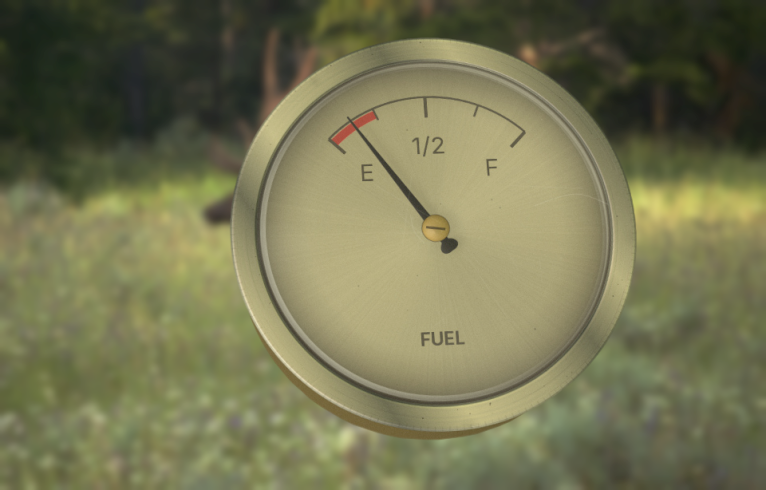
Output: **0.125**
